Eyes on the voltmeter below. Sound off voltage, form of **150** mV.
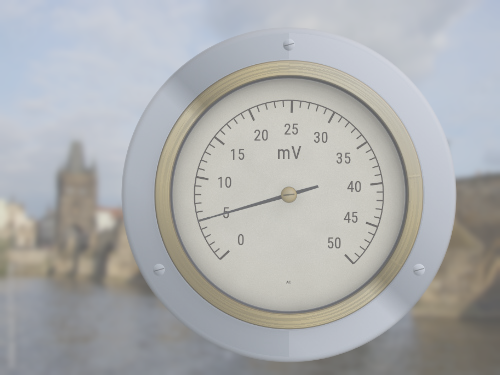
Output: **5** mV
